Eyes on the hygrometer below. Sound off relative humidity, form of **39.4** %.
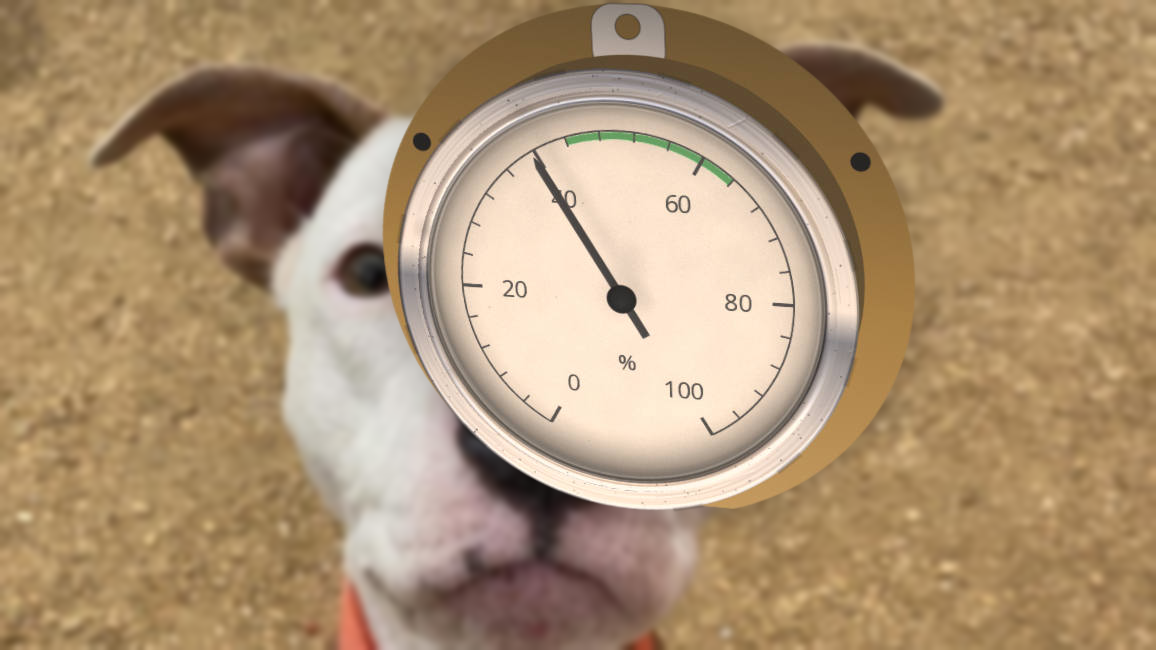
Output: **40** %
